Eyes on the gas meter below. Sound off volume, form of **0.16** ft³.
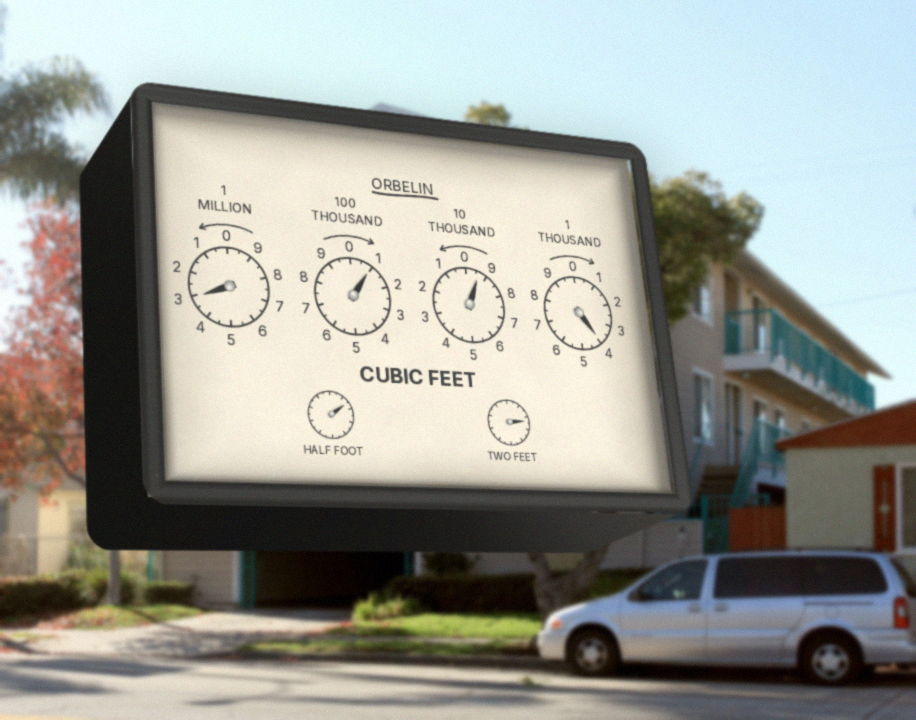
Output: **309400** ft³
